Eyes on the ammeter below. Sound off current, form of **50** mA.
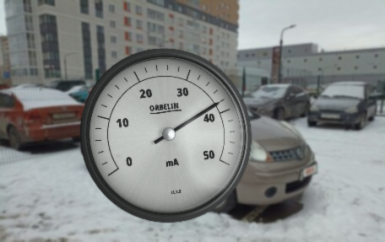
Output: **38** mA
